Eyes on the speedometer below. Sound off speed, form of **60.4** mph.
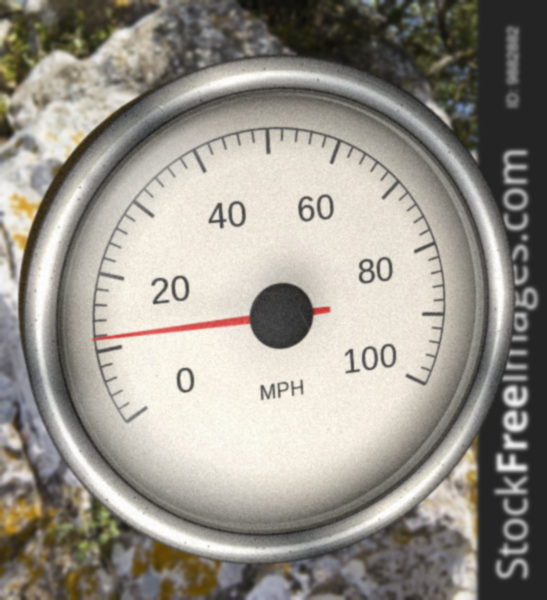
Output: **12** mph
